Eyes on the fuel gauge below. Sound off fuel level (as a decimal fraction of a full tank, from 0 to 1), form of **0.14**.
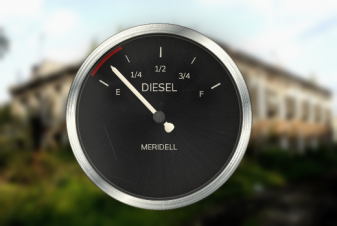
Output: **0.125**
